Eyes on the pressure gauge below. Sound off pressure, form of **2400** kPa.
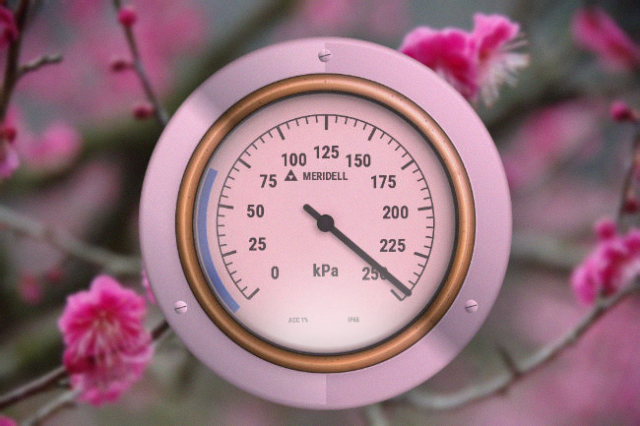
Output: **245** kPa
